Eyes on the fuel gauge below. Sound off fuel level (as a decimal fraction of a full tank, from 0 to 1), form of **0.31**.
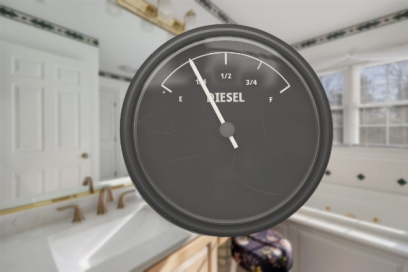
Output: **0.25**
